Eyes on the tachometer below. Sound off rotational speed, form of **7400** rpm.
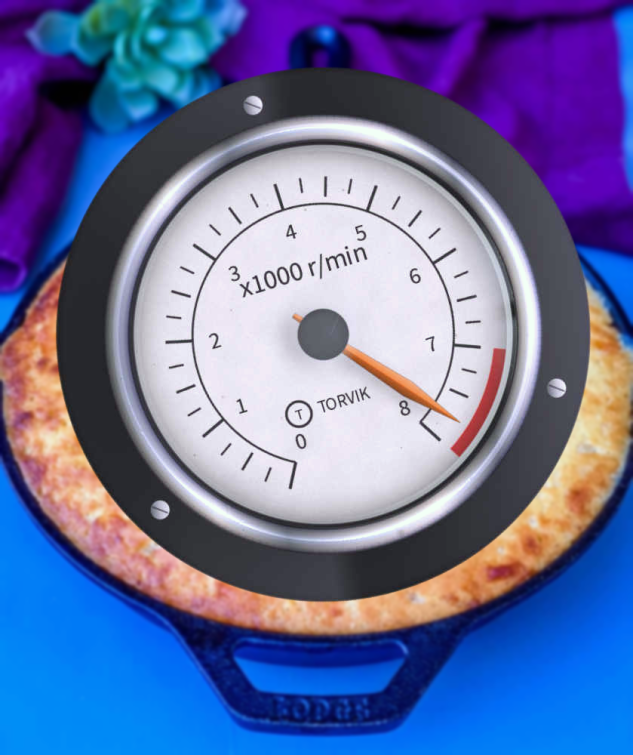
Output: **7750** rpm
